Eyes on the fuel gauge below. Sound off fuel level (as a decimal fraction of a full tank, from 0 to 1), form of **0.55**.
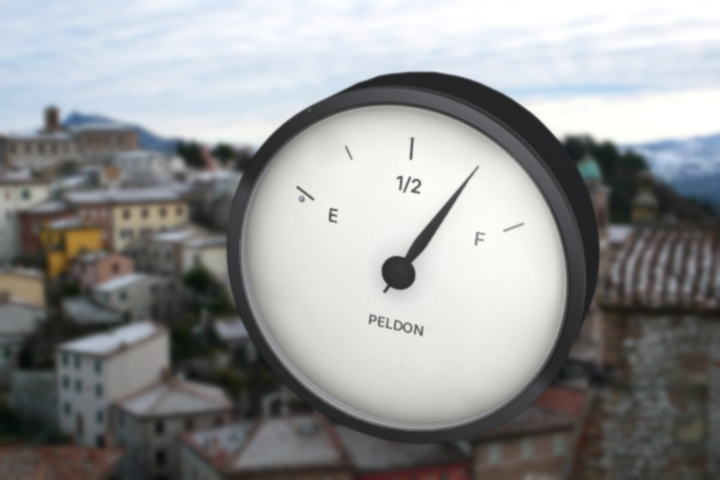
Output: **0.75**
